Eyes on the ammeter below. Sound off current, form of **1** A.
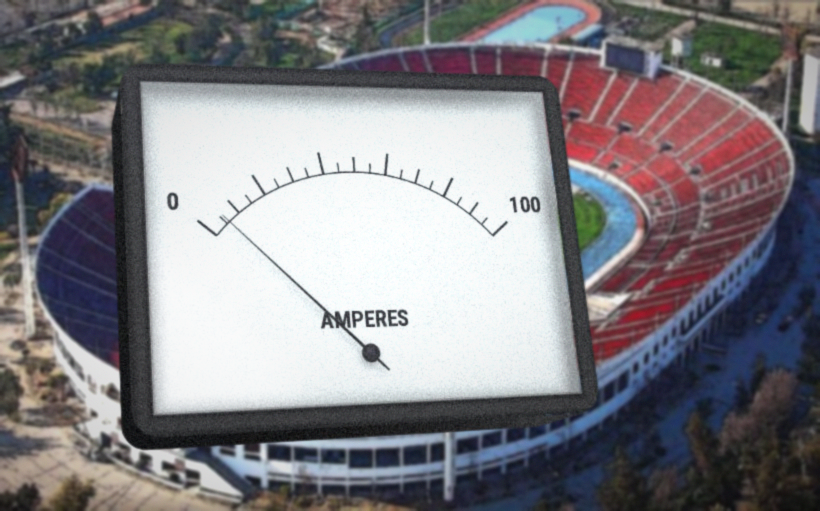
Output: **5** A
